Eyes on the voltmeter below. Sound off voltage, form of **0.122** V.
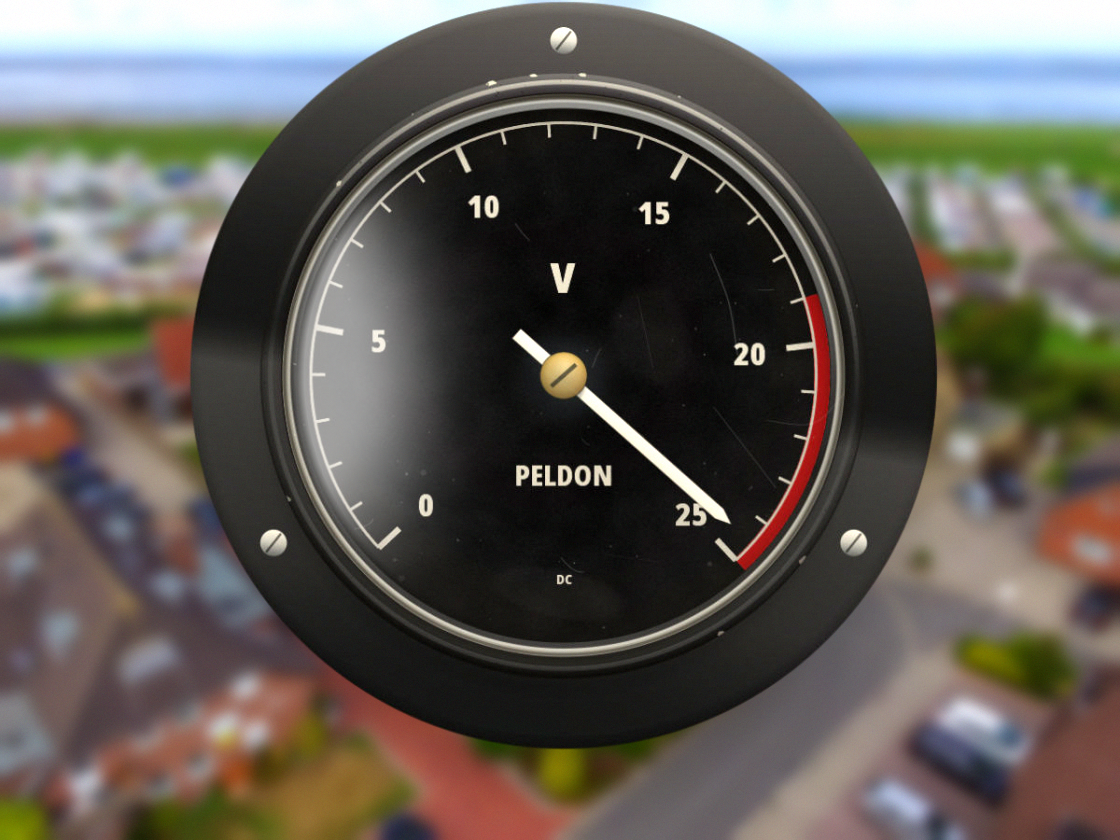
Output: **24.5** V
